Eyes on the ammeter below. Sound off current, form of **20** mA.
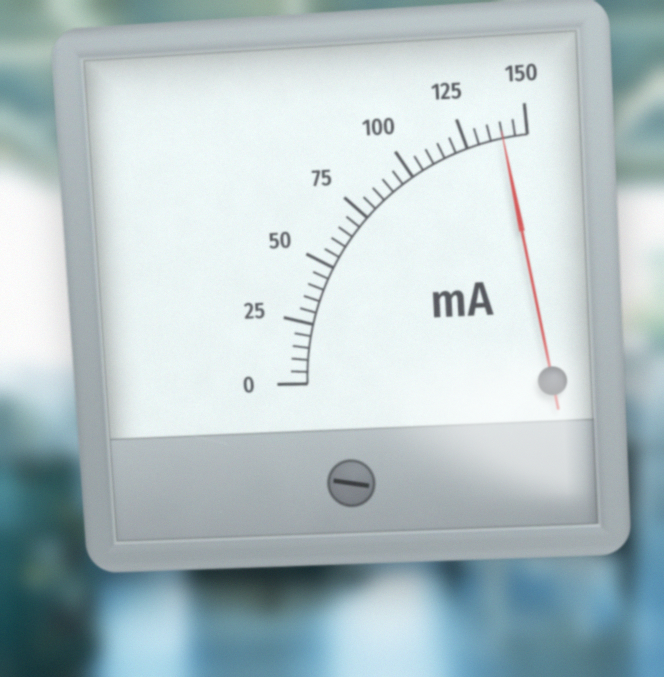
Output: **140** mA
